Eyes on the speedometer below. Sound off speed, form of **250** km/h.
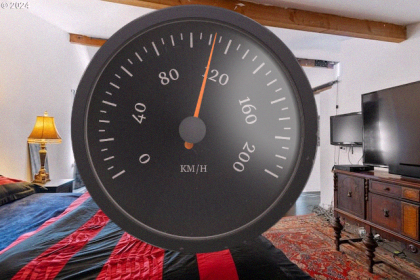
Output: **112.5** km/h
